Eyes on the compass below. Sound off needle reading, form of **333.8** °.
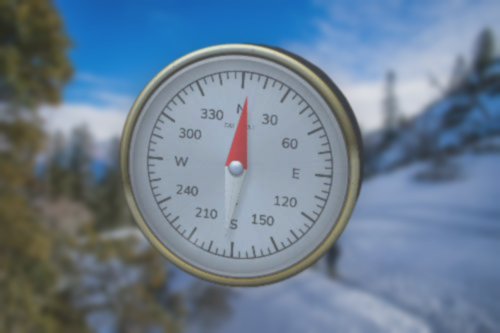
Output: **5** °
